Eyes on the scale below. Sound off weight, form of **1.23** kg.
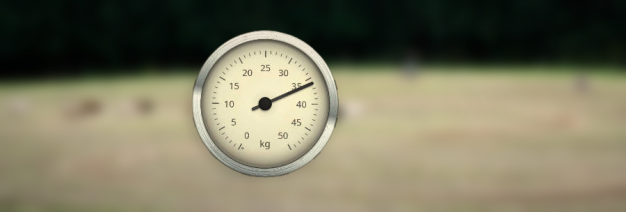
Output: **36** kg
